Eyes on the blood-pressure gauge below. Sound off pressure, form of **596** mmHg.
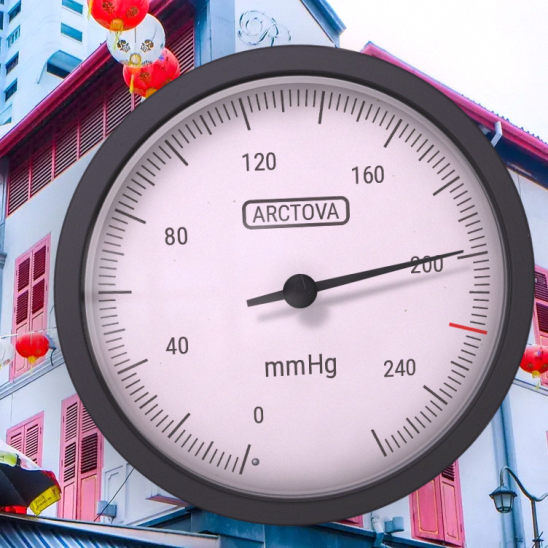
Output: **198** mmHg
